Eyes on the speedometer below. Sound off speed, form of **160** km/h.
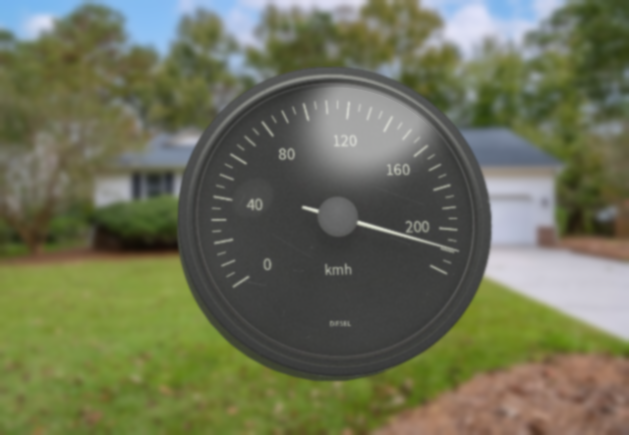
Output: **210** km/h
